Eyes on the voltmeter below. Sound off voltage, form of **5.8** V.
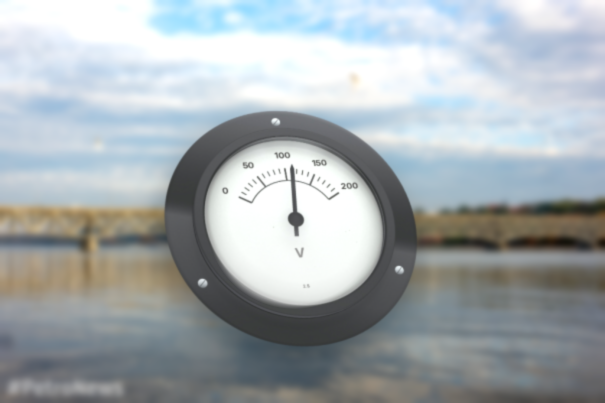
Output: **110** V
